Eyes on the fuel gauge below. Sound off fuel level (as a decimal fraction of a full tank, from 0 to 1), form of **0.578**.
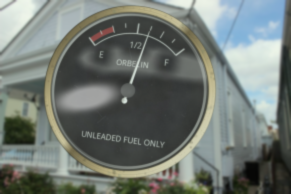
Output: **0.625**
